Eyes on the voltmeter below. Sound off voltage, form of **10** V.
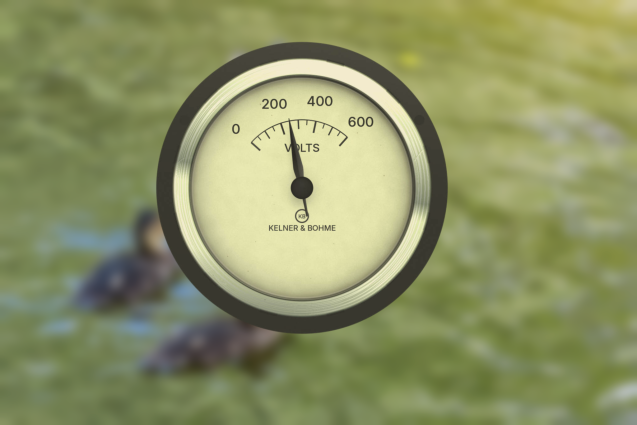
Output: **250** V
